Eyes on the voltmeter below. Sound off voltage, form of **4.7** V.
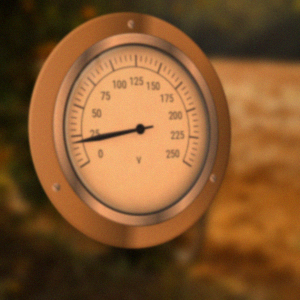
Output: **20** V
